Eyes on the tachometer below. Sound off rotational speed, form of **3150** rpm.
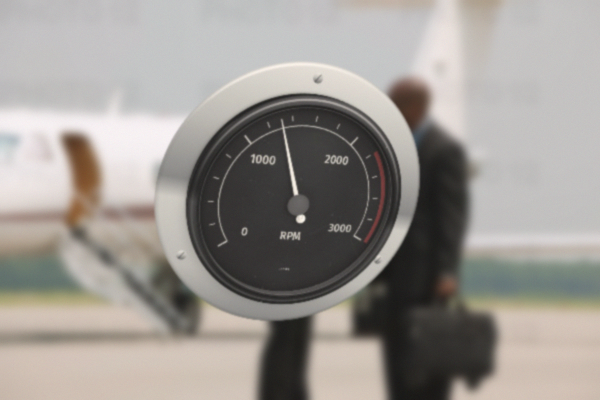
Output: **1300** rpm
